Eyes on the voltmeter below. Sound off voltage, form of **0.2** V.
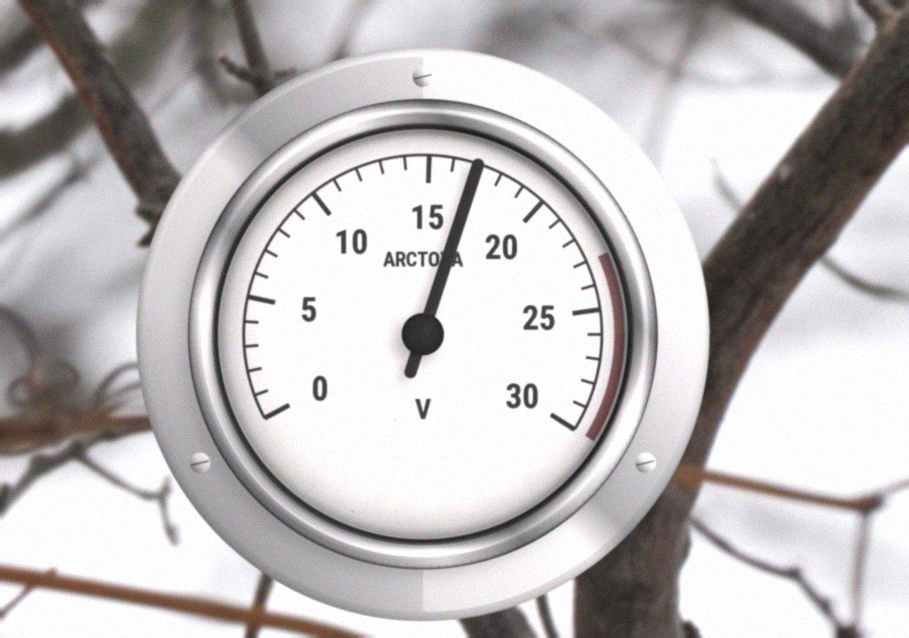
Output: **17** V
